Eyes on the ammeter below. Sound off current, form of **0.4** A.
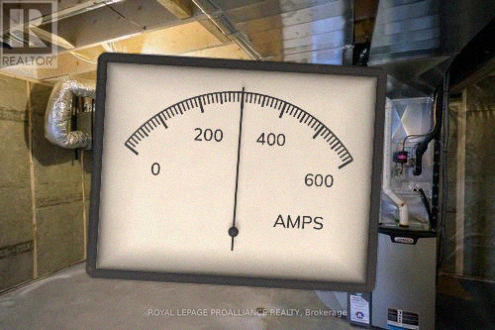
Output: **300** A
